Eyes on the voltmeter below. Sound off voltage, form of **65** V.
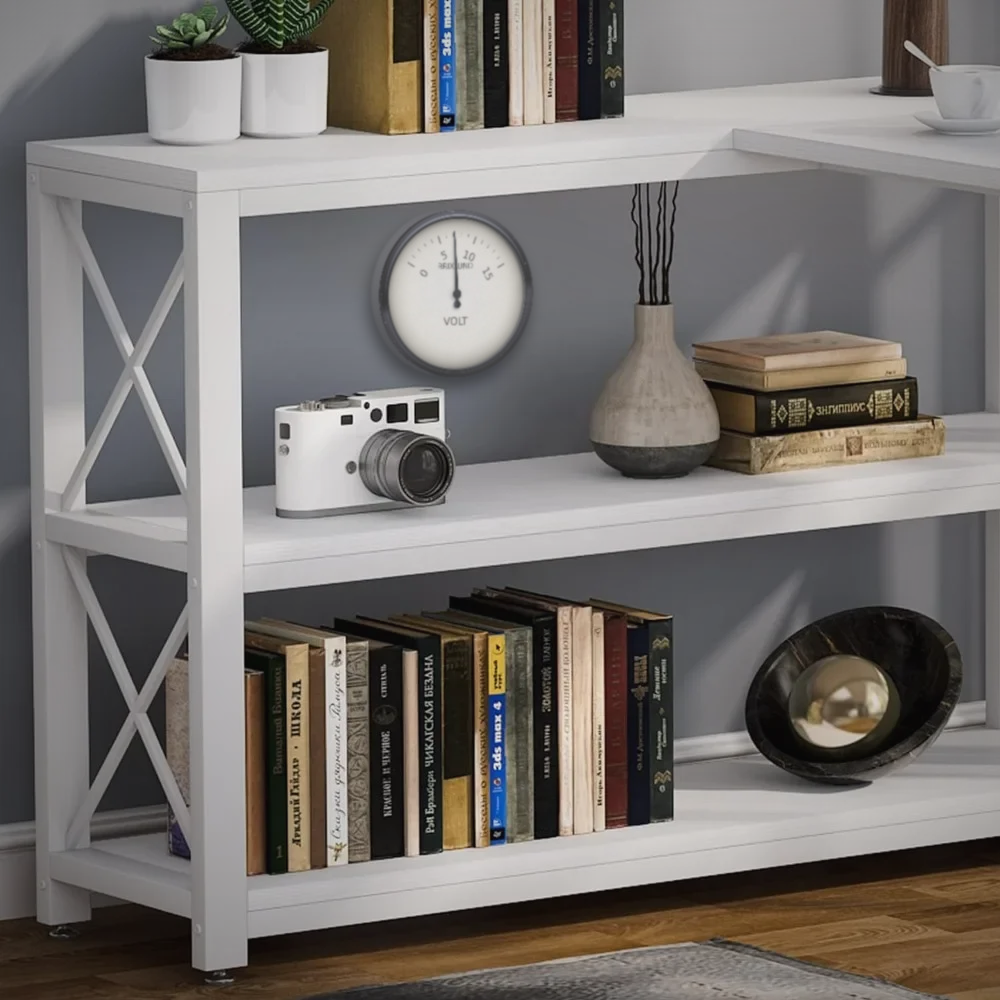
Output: **7** V
